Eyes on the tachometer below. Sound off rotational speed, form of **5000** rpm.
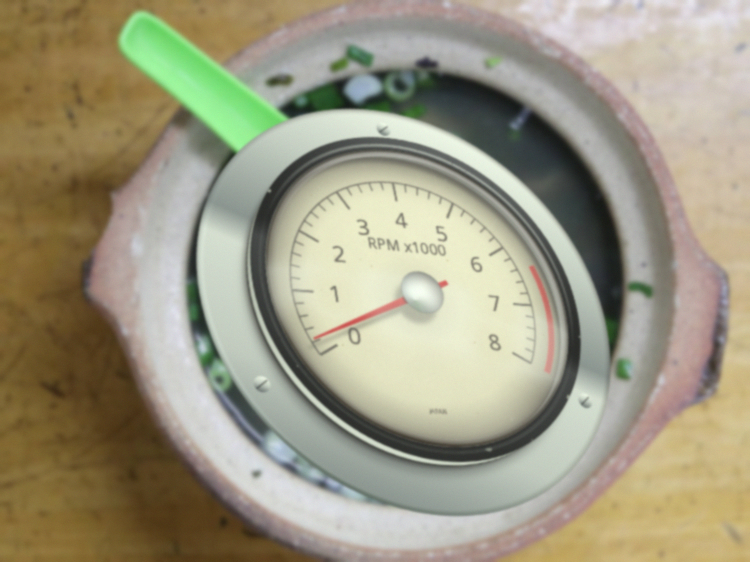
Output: **200** rpm
